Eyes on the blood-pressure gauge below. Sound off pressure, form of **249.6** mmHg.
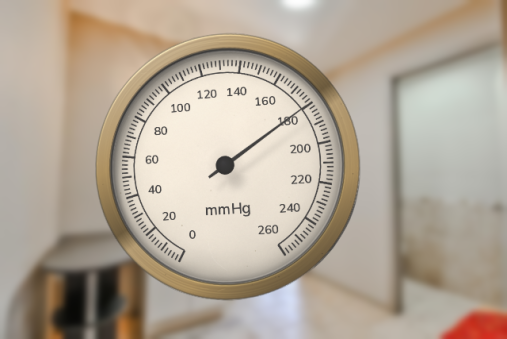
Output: **180** mmHg
